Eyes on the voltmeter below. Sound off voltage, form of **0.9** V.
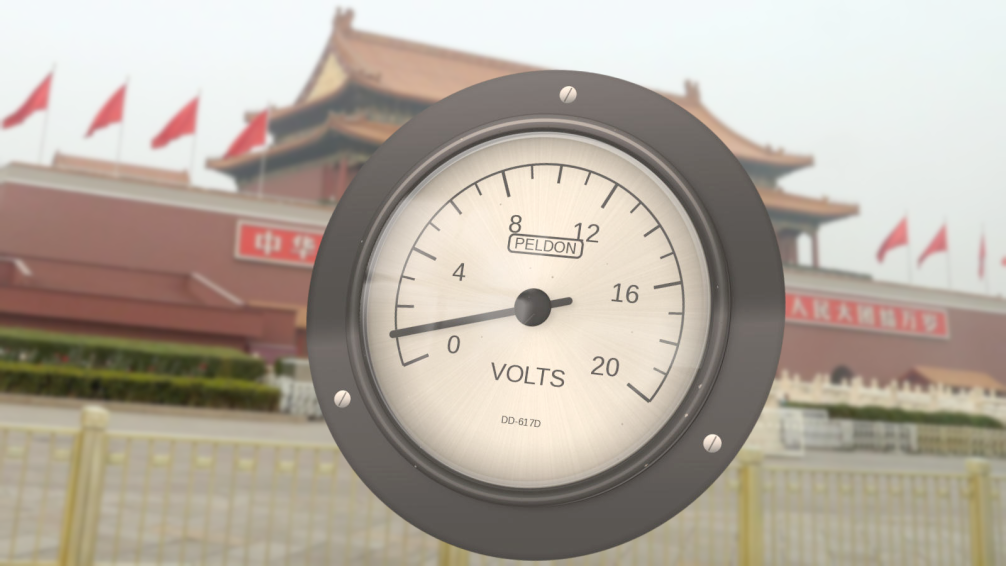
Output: **1** V
